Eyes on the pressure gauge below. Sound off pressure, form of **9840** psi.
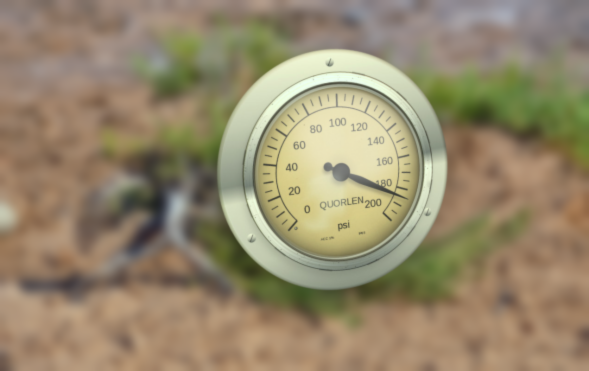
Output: **185** psi
